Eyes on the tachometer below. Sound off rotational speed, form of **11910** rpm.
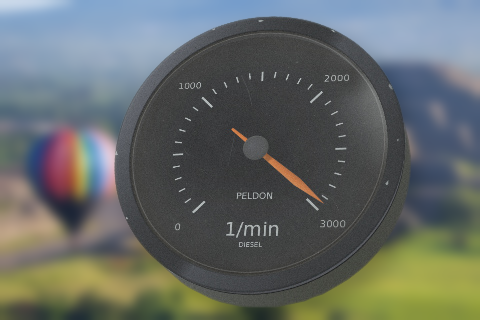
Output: **2950** rpm
